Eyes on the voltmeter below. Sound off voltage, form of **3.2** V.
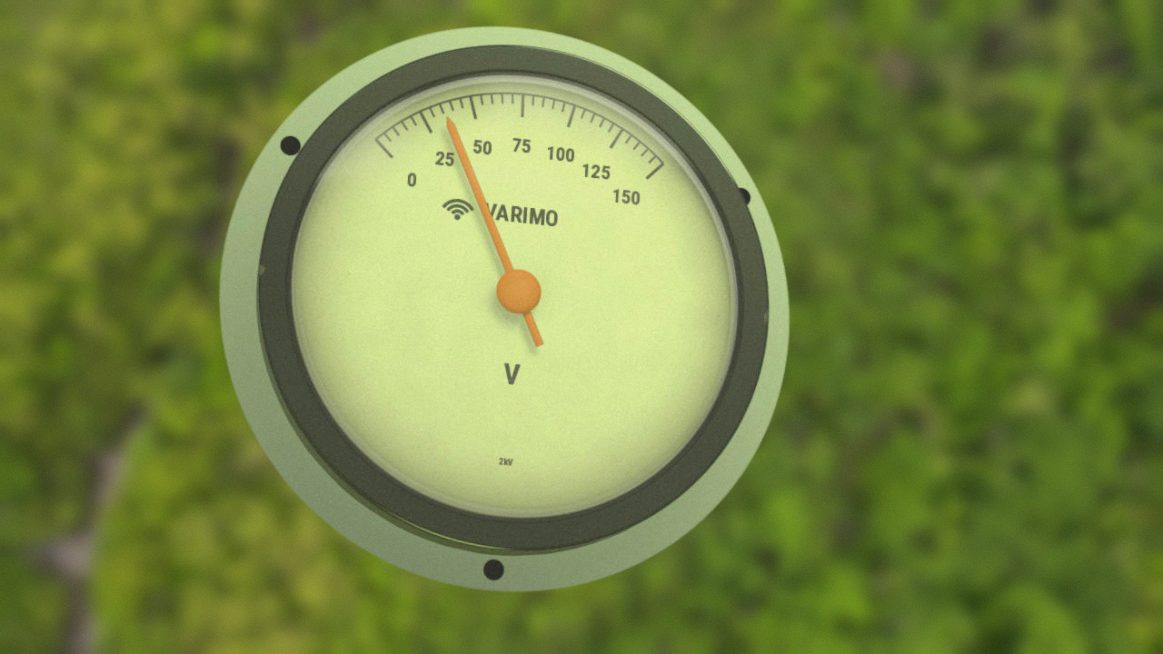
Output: **35** V
